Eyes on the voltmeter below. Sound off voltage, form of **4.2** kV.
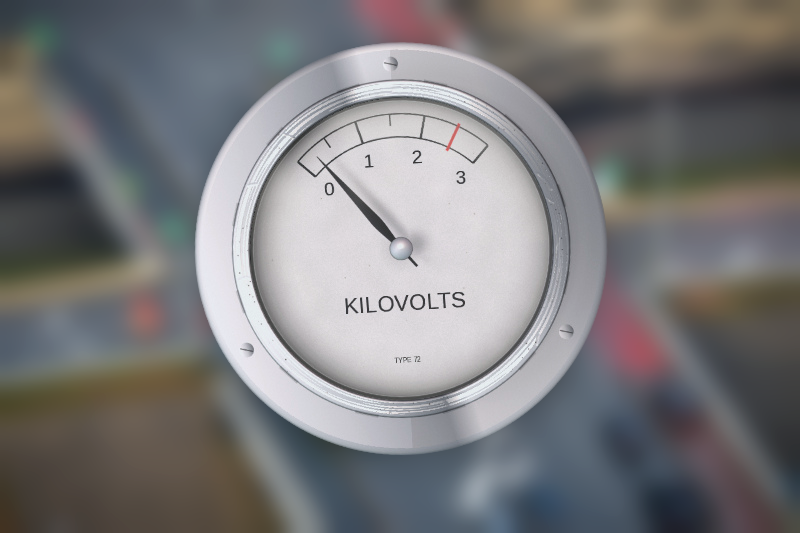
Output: **0.25** kV
